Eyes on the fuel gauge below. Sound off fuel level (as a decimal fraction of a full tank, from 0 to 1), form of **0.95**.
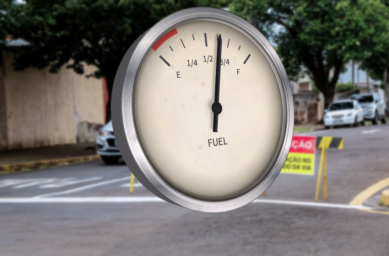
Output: **0.625**
